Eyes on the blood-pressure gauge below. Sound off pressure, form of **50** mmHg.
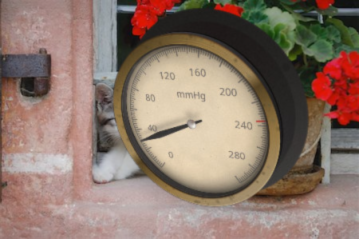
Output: **30** mmHg
